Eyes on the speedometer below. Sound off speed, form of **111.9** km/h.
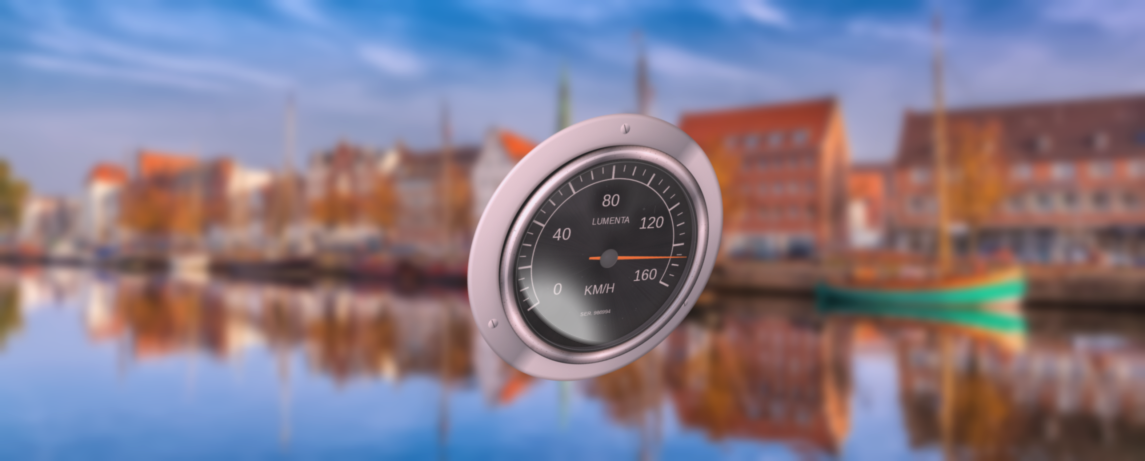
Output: **145** km/h
